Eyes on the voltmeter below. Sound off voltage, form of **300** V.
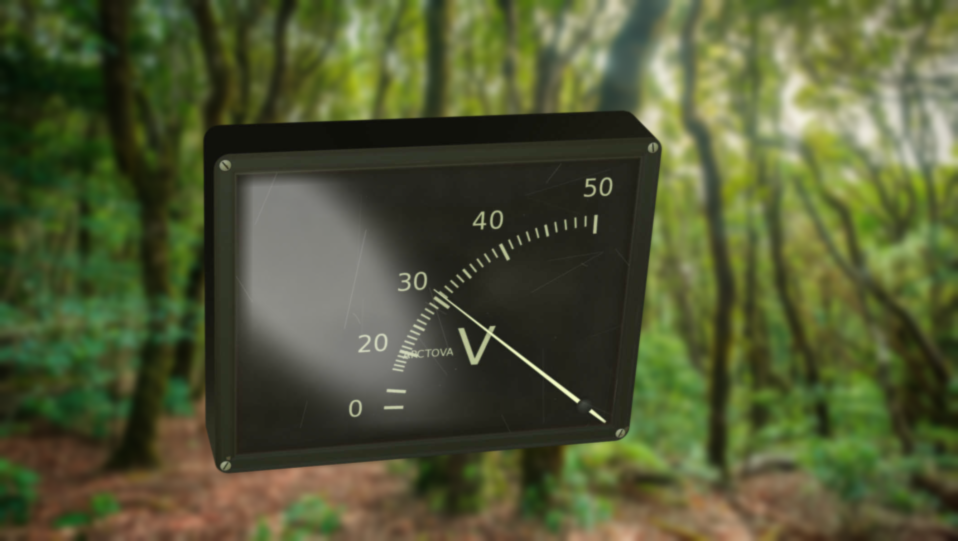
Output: **31** V
